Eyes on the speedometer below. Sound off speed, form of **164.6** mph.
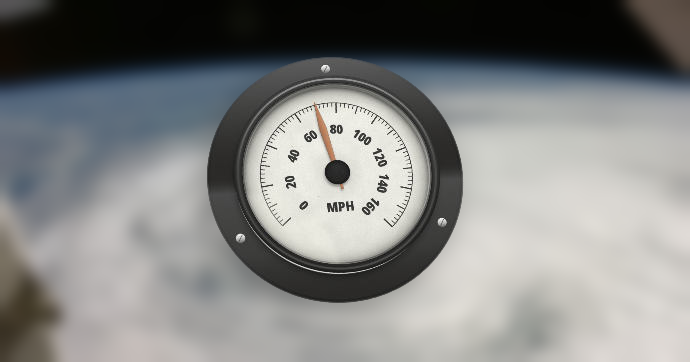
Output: **70** mph
